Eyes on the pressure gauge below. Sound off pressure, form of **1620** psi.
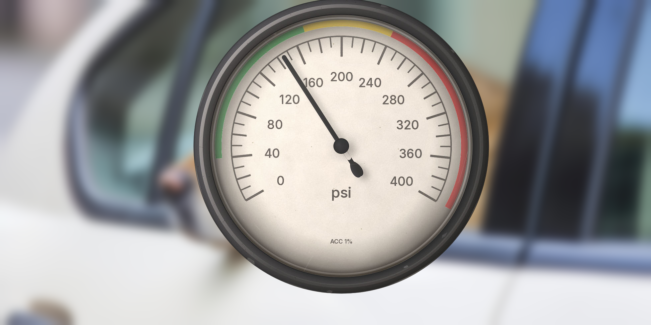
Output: **145** psi
